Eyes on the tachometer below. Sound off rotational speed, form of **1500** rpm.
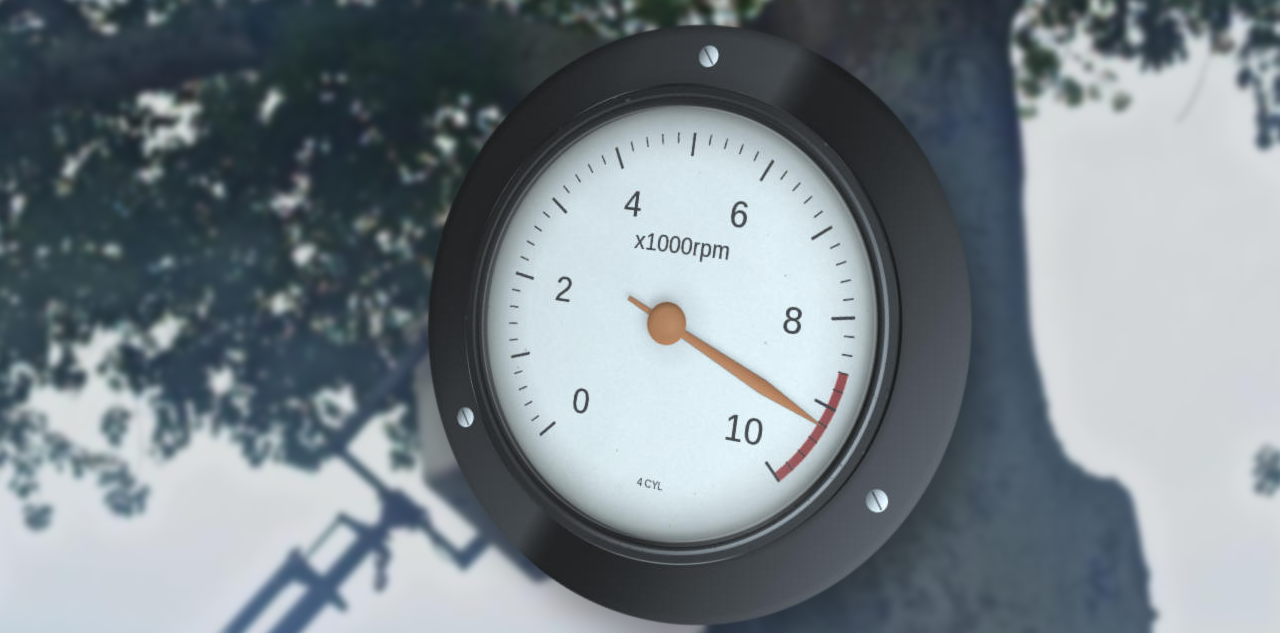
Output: **9200** rpm
